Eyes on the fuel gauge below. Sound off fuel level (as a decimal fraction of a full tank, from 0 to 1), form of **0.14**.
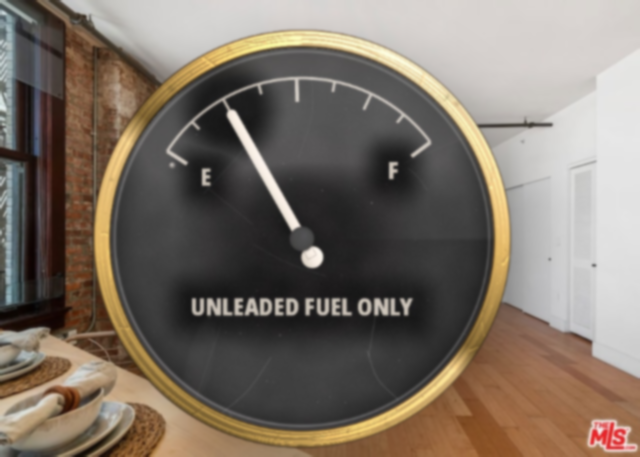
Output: **0.25**
